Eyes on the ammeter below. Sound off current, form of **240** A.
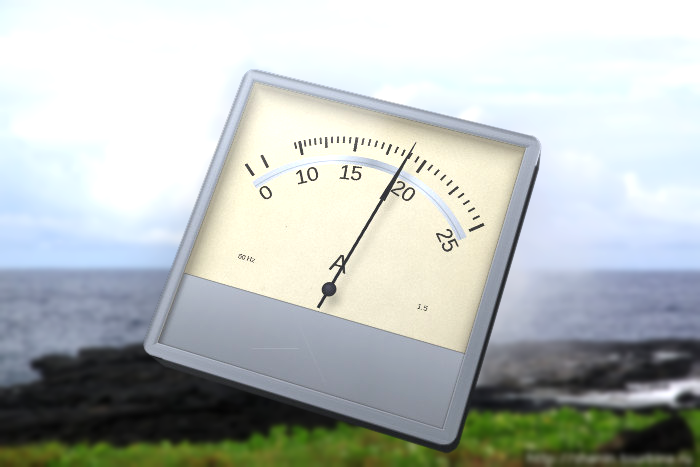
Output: **19** A
